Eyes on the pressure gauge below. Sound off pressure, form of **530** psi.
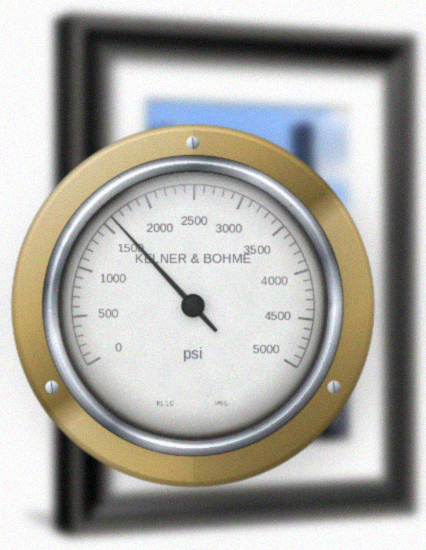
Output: **1600** psi
